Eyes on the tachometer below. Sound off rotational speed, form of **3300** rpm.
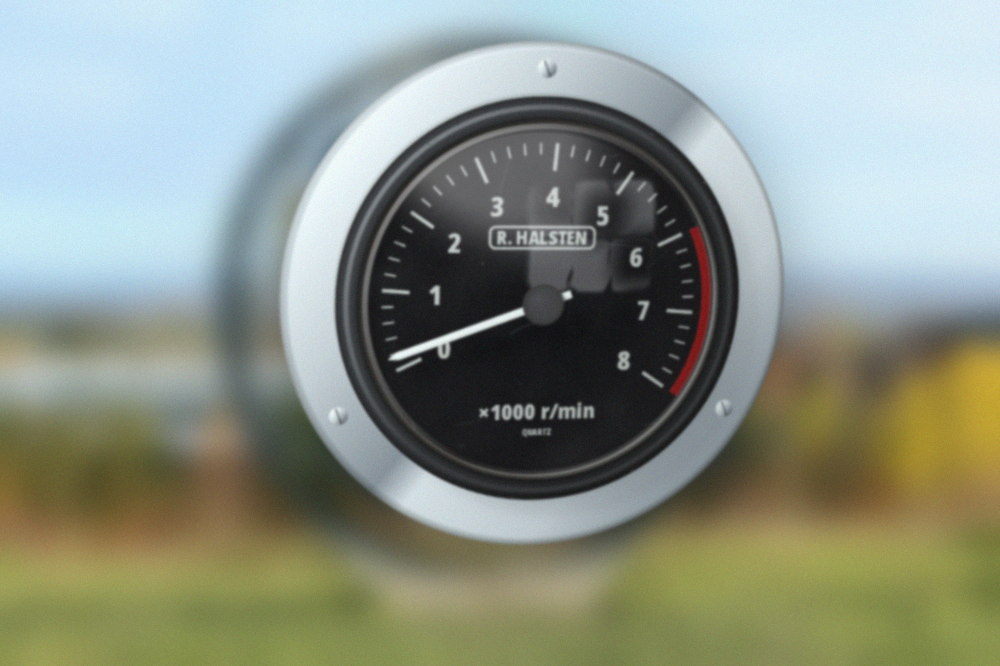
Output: **200** rpm
